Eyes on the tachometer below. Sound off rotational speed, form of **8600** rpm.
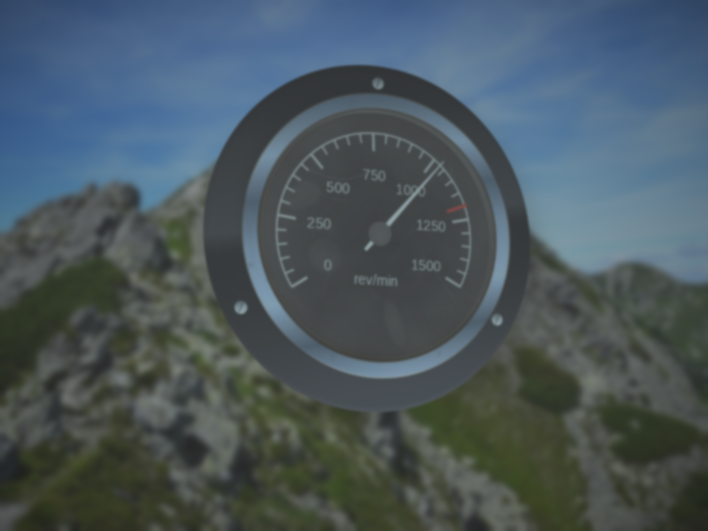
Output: **1025** rpm
